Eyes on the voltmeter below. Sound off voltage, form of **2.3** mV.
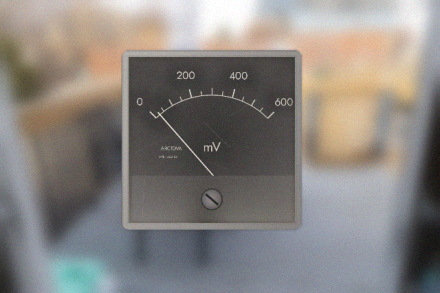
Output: **25** mV
